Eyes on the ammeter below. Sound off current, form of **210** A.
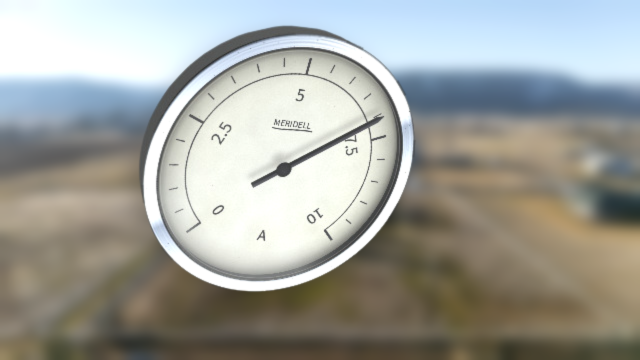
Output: **7** A
